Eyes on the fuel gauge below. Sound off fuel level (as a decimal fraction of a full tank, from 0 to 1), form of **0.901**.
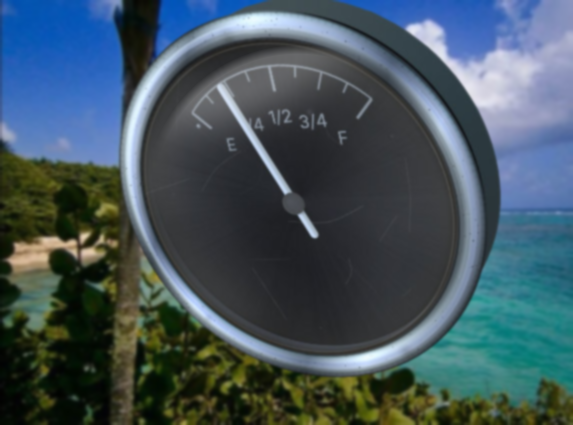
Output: **0.25**
